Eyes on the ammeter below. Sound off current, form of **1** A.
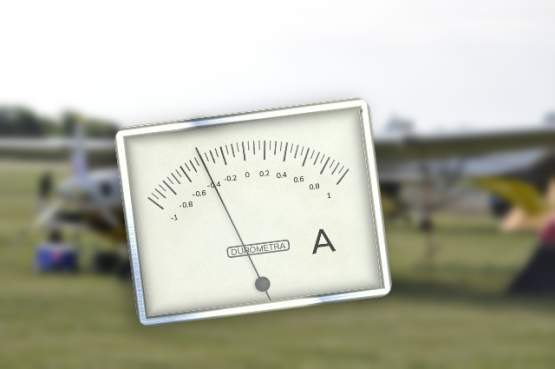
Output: **-0.4** A
